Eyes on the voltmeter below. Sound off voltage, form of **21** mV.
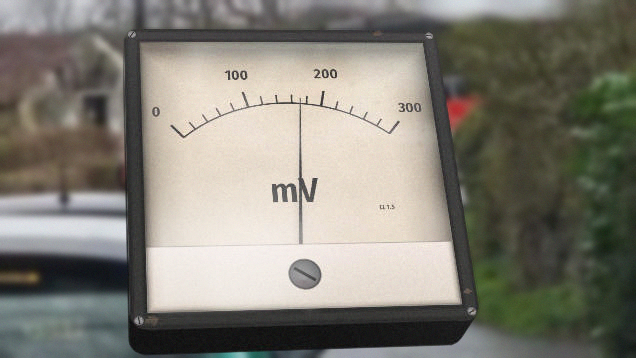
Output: **170** mV
